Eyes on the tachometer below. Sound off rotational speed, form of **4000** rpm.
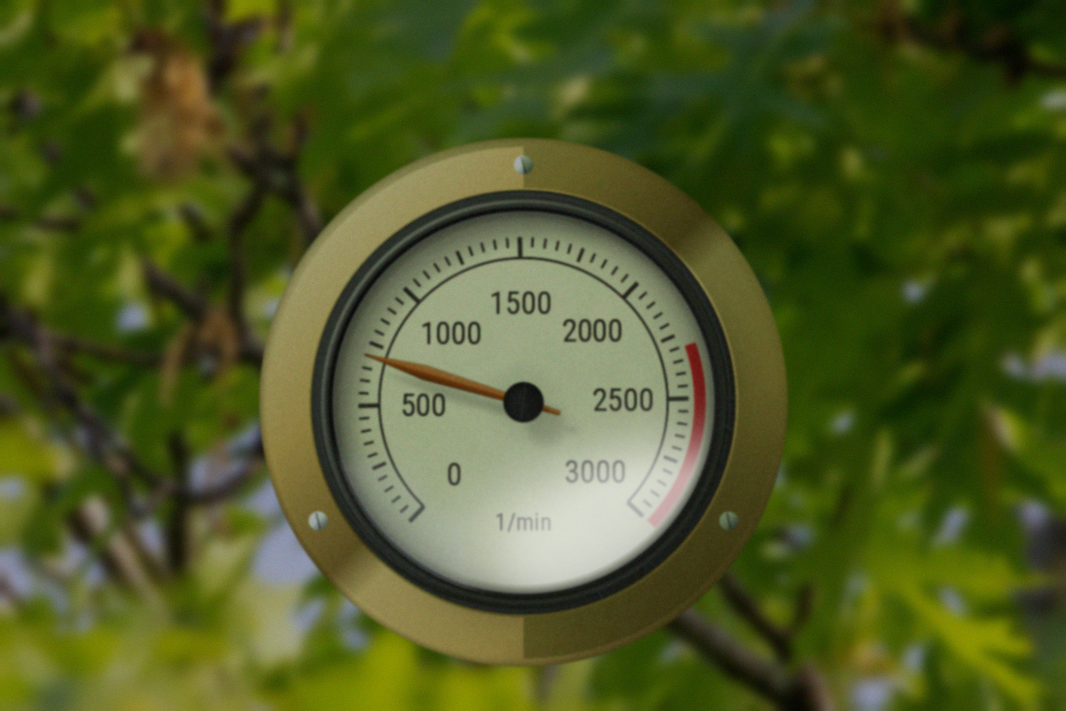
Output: **700** rpm
